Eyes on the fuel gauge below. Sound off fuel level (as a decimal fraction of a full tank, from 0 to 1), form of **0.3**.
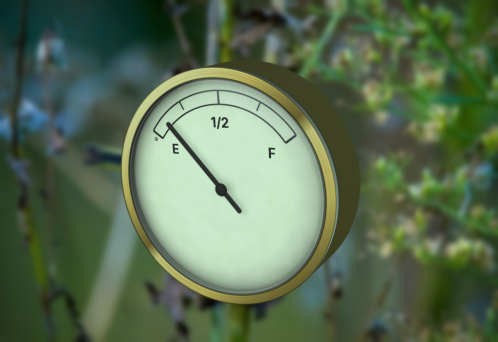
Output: **0.125**
